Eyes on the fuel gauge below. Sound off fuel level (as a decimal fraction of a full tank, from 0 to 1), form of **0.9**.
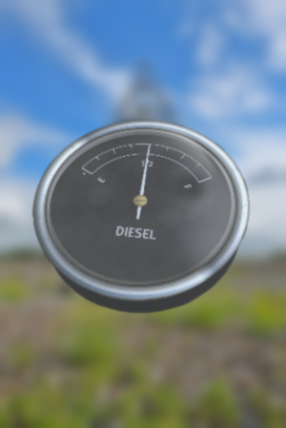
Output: **0.5**
